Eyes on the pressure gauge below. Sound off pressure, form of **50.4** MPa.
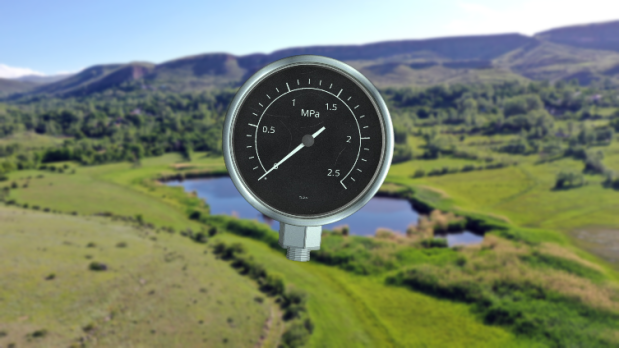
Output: **0** MPa
